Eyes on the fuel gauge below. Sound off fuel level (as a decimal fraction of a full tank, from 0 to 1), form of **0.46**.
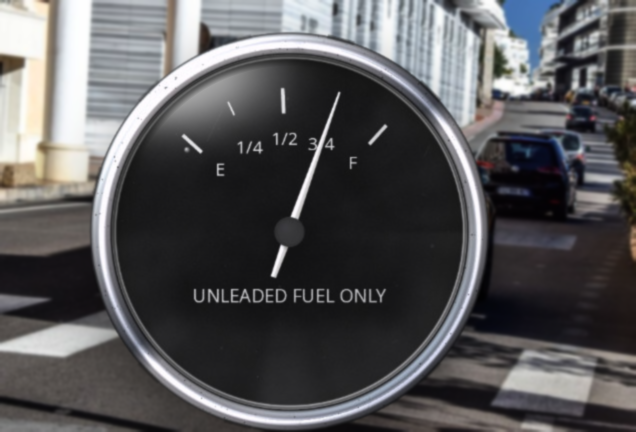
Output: **0.75**
